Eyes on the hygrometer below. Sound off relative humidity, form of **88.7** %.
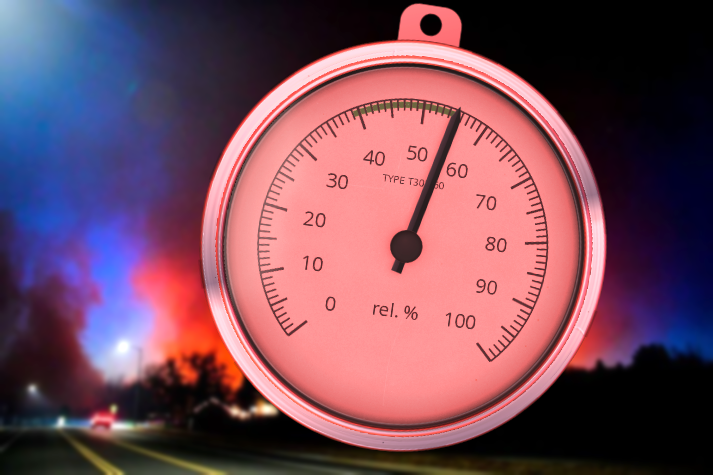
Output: **55** %
